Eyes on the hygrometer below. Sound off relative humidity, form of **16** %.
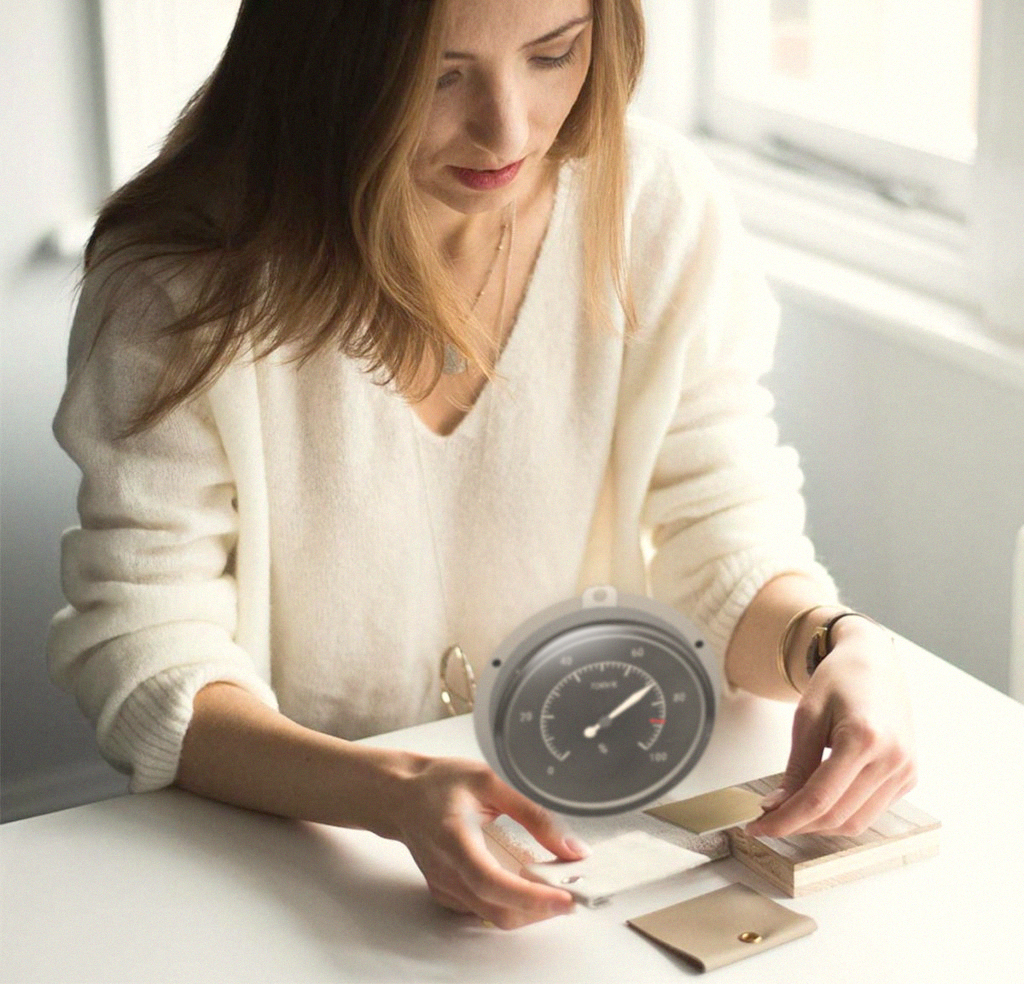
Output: **70** %
